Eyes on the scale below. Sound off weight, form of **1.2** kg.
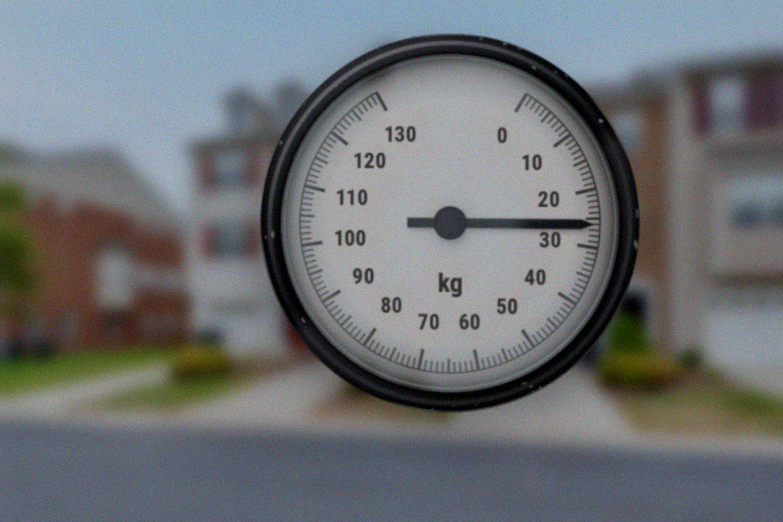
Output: **26** kg
